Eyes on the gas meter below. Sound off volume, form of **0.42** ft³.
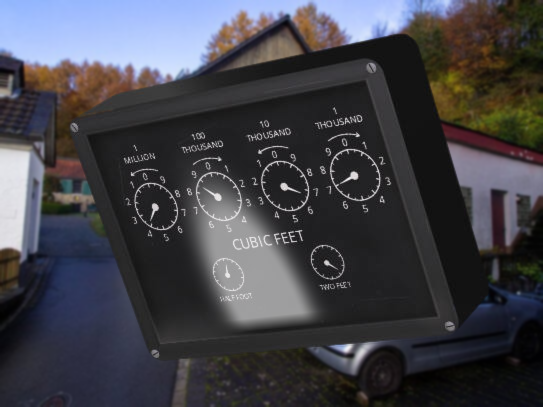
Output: **386700** ft³
